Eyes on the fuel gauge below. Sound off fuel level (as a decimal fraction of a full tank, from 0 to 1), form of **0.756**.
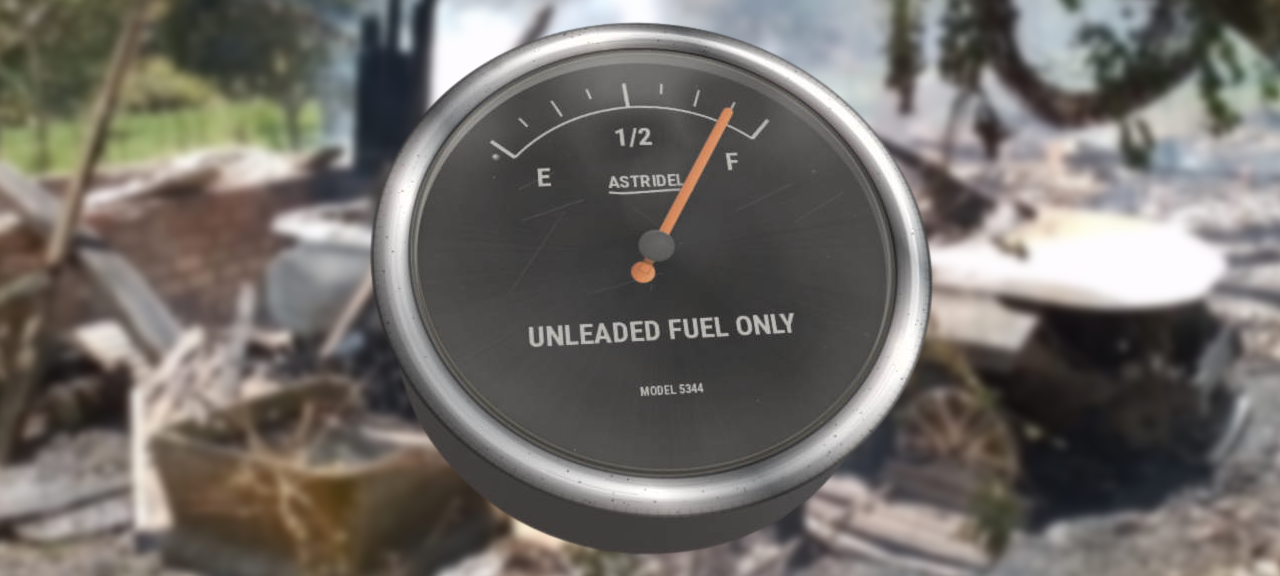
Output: **0.875**
